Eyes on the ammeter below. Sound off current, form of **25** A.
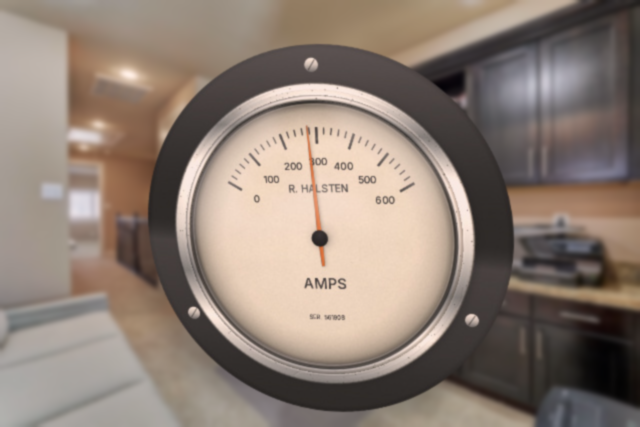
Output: **280** A
